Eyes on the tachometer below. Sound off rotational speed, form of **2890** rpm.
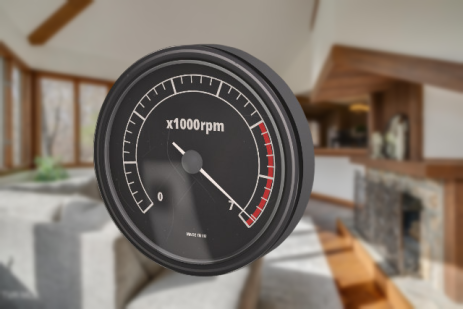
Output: **6800** rpm
